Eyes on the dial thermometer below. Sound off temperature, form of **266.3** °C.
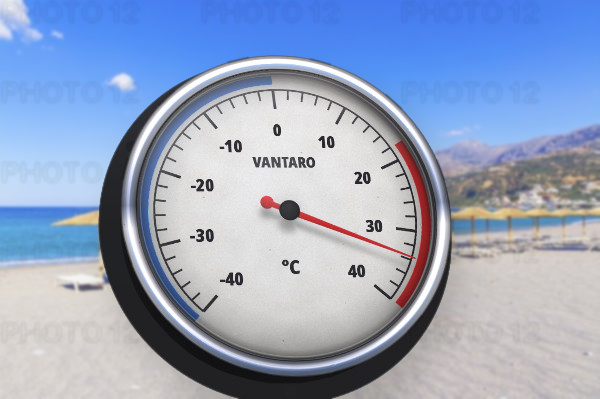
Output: **34** °C
